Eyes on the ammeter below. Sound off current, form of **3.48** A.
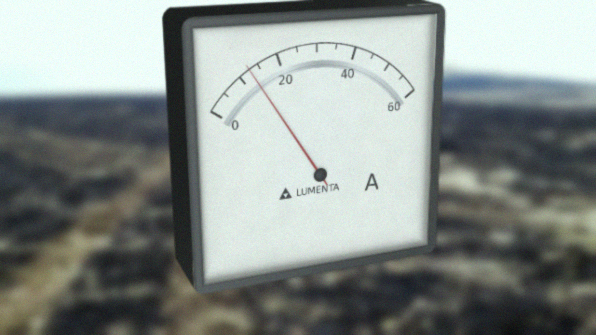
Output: **12.5** A
